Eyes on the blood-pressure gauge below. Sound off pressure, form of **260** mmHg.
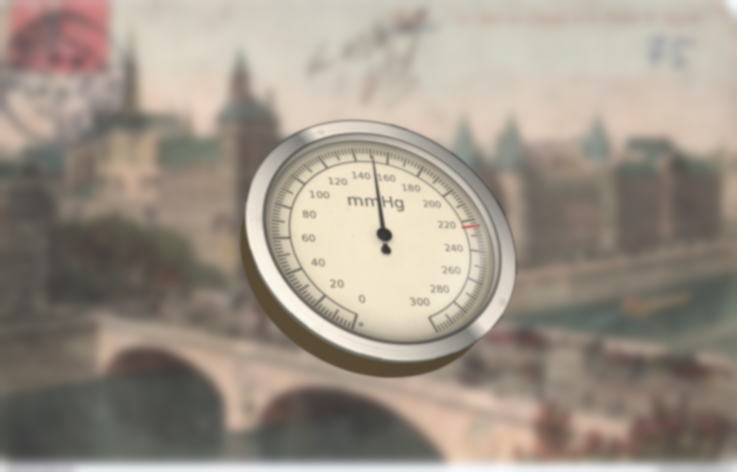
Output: **150** mmHg
